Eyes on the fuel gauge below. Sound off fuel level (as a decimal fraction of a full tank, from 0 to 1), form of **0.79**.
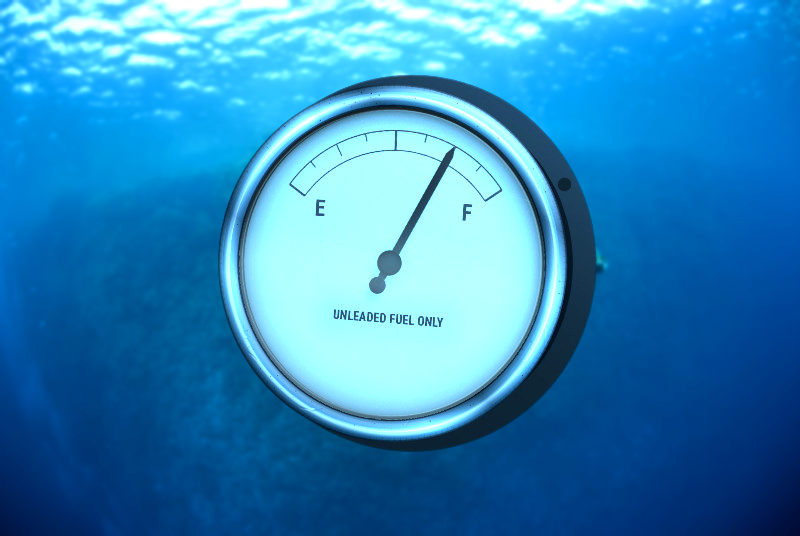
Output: **0.75**
